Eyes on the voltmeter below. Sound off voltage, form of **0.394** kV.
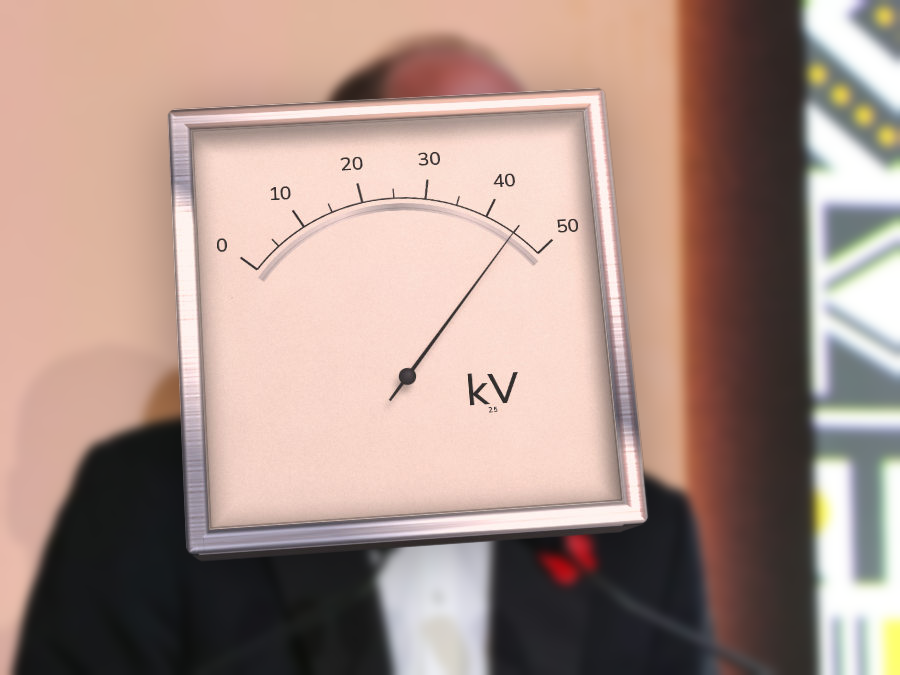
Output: **45** kV
